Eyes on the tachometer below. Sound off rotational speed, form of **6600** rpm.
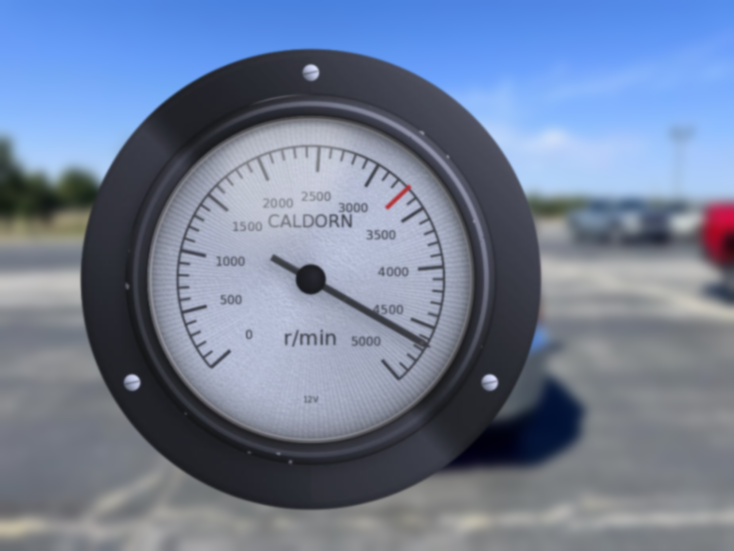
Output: **4650** rpm
